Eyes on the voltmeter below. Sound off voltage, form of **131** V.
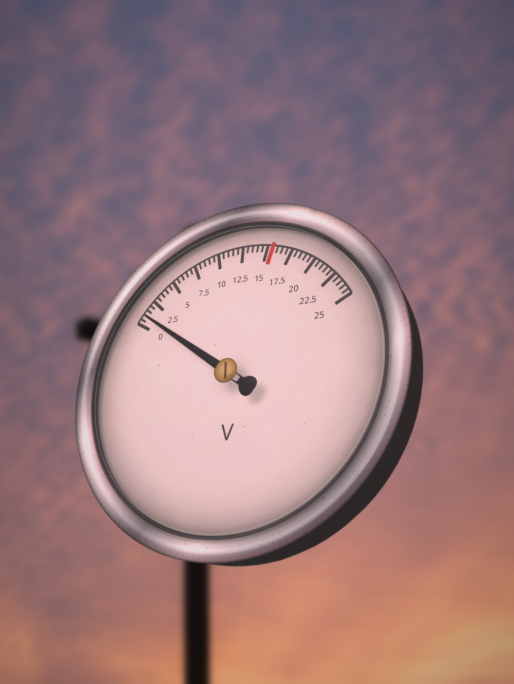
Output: **1** V
